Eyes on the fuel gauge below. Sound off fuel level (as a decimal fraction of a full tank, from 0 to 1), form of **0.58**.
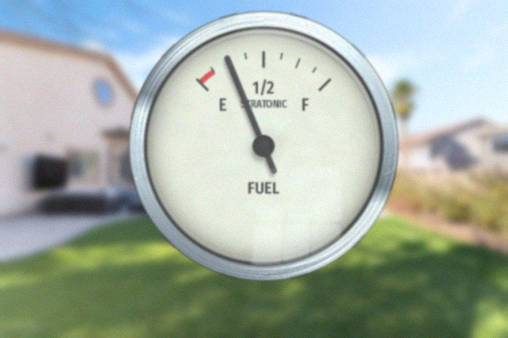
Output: **0.25**
